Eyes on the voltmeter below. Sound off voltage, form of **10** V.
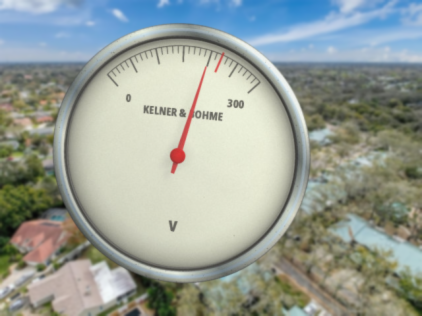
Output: **200** V
